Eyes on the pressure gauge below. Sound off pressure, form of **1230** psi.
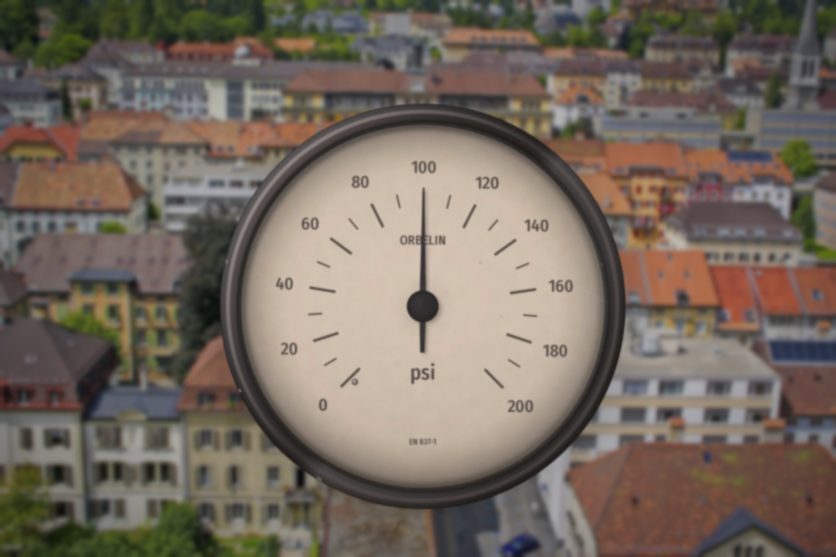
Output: **100** psi
